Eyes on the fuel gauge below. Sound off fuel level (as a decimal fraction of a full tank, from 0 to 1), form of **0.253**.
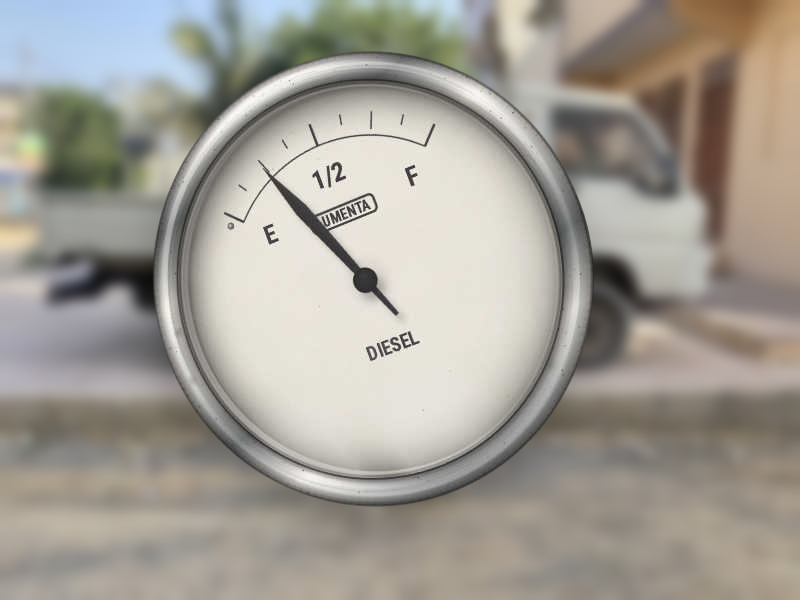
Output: **0.25**
